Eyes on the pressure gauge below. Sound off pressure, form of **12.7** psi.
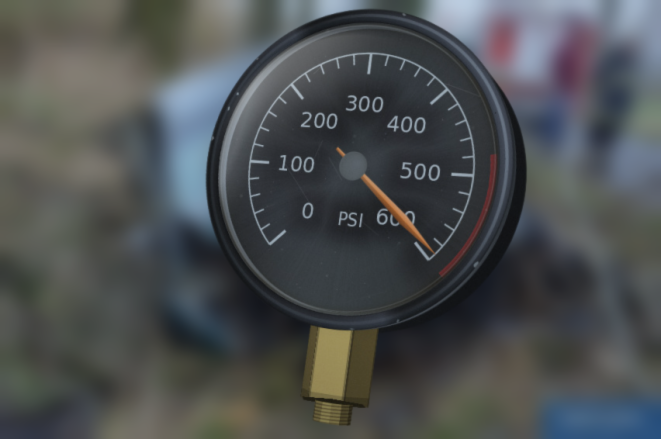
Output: **590** psi
